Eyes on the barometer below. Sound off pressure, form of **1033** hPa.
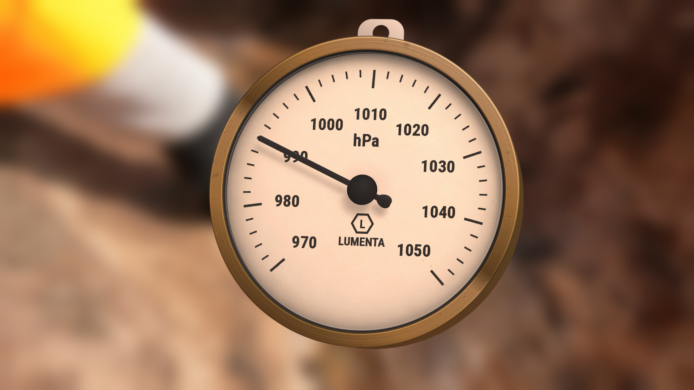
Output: **990** hPa
